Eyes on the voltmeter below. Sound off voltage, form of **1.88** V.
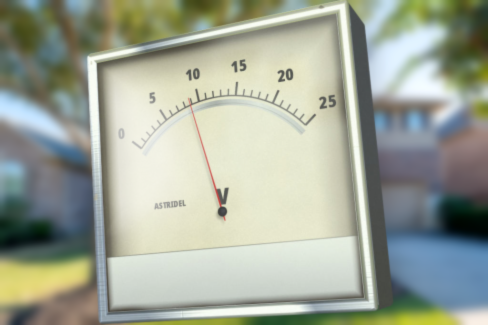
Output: **9** V
